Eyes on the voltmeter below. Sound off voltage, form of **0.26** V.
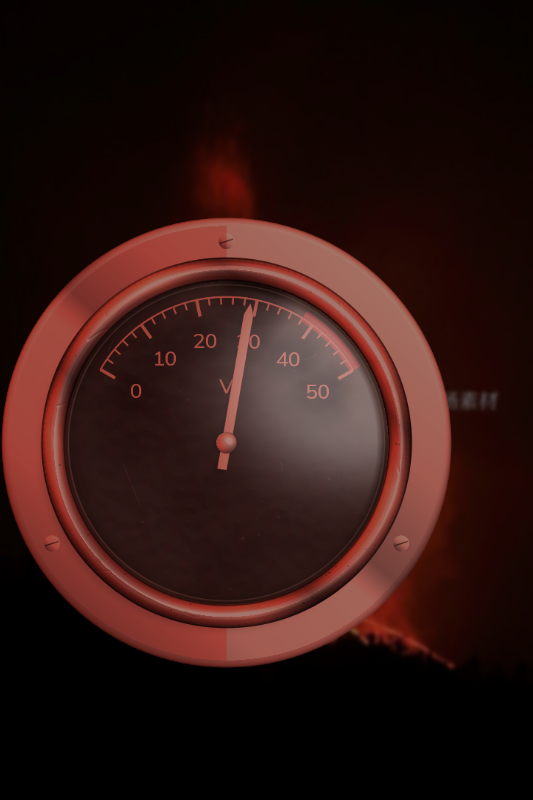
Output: **29** V
